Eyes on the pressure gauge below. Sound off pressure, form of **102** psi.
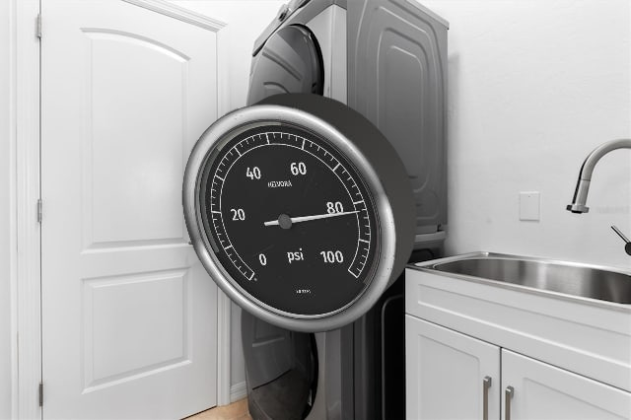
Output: **82** psi
